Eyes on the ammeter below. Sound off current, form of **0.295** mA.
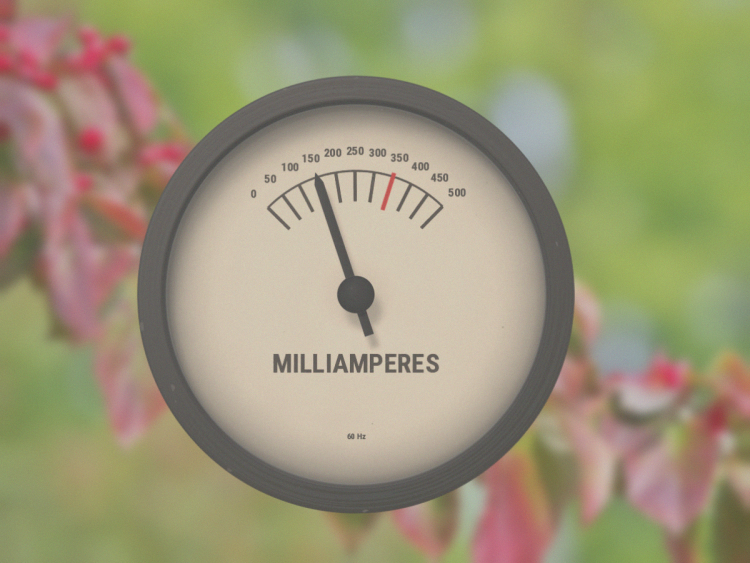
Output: **150** mA
